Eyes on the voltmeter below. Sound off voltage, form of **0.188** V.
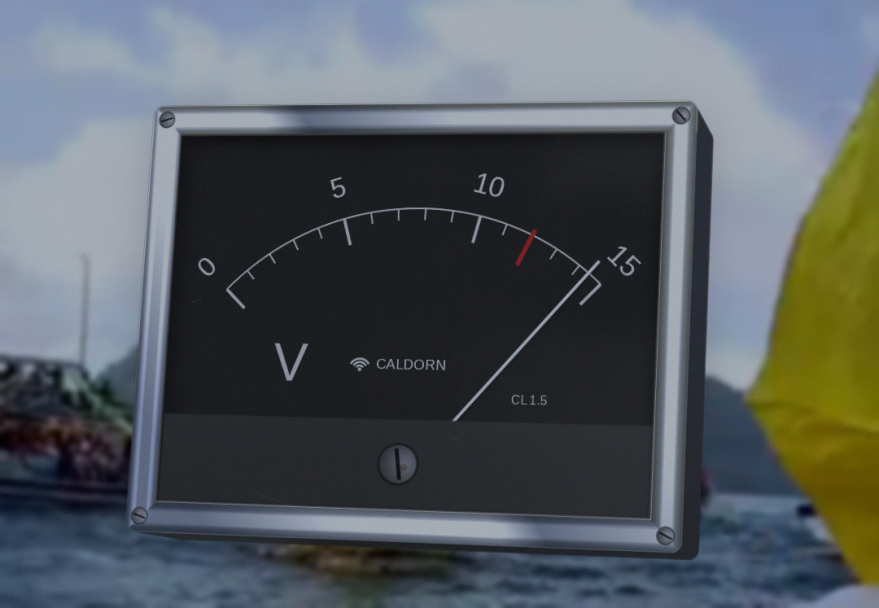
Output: **14.5** V
